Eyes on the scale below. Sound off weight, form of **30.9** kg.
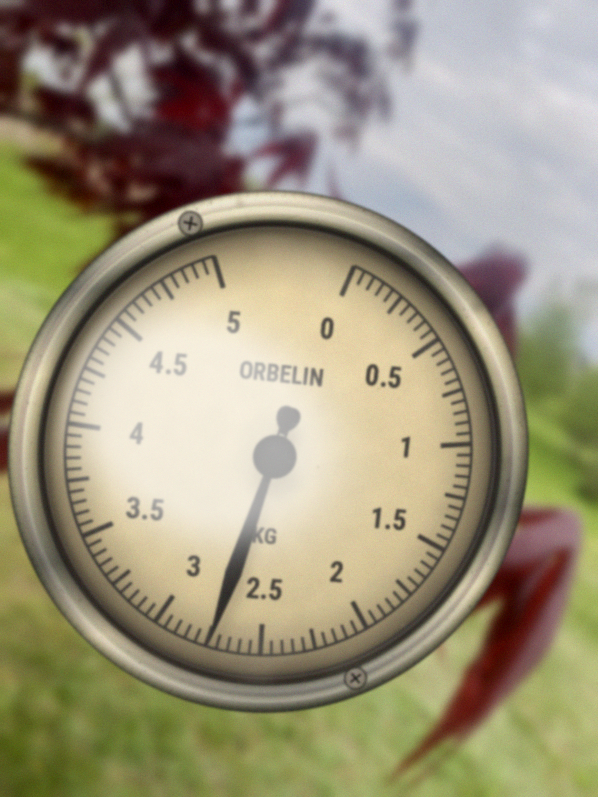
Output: **2.75** kg
